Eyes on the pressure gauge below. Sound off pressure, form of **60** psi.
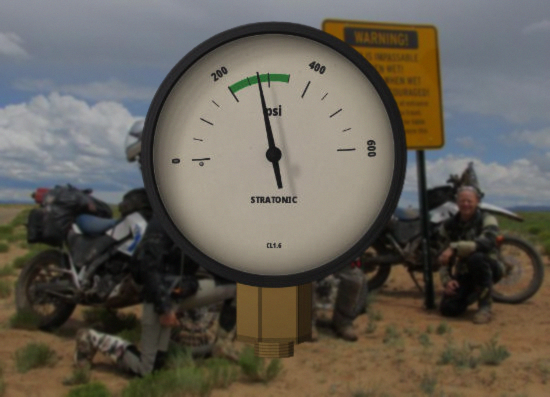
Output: **275** psi
